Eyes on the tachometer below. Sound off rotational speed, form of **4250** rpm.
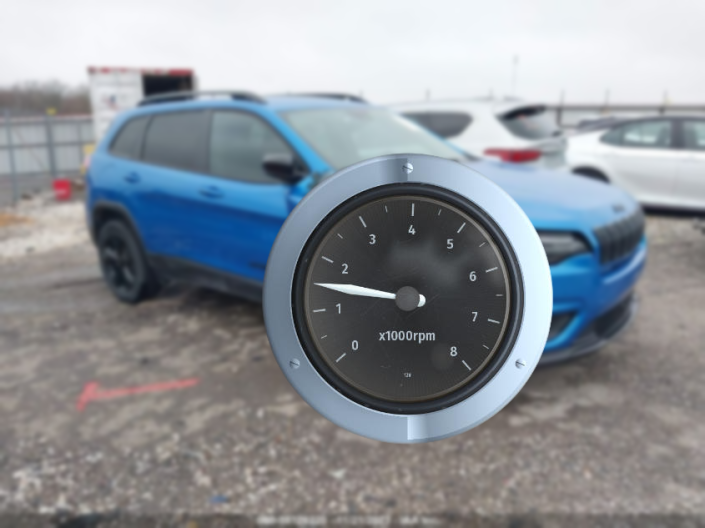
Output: **1500** rpm
